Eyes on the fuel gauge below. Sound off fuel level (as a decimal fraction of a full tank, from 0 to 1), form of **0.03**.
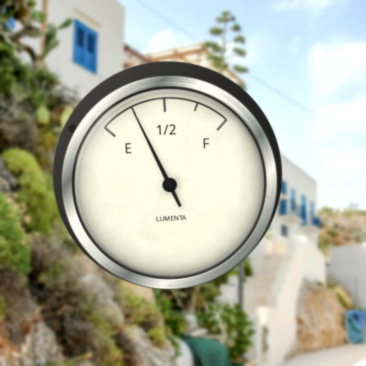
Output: **0.25**
